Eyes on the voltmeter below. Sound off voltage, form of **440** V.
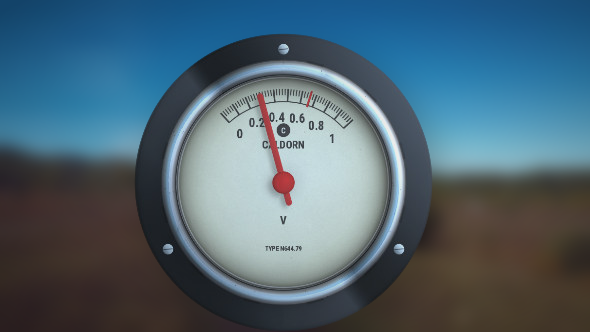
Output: **0.3** V
